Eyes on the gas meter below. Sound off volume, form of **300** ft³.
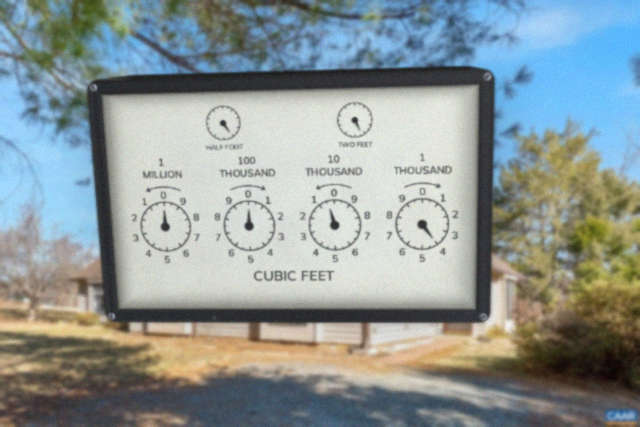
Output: **400** ft³
